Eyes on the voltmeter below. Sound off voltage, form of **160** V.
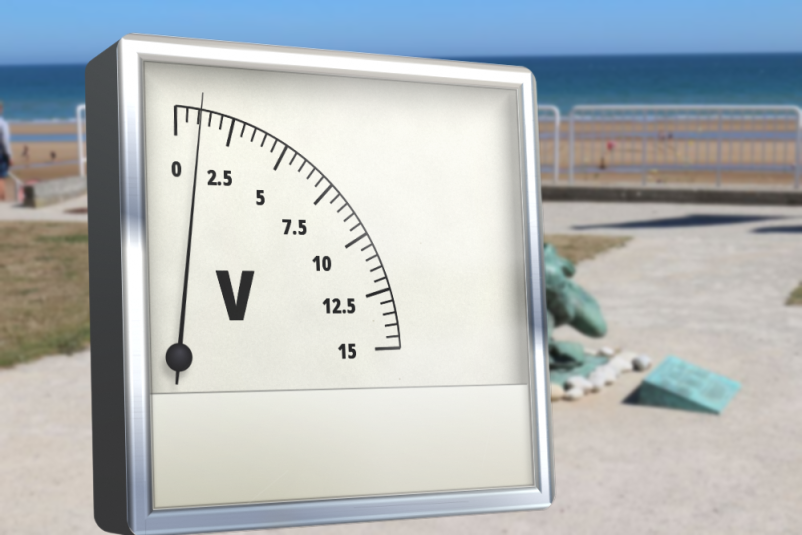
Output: **1** V
